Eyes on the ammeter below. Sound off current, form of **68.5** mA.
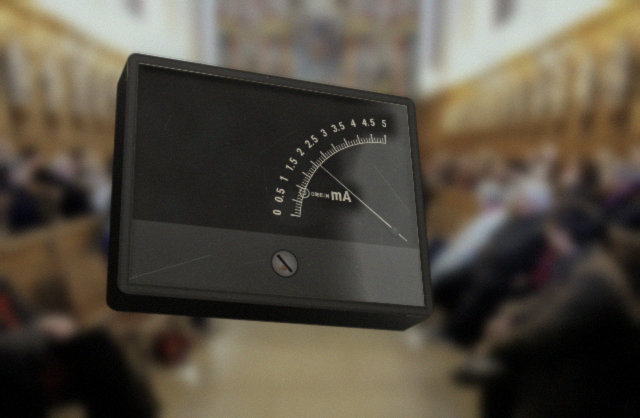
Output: **2** mA
